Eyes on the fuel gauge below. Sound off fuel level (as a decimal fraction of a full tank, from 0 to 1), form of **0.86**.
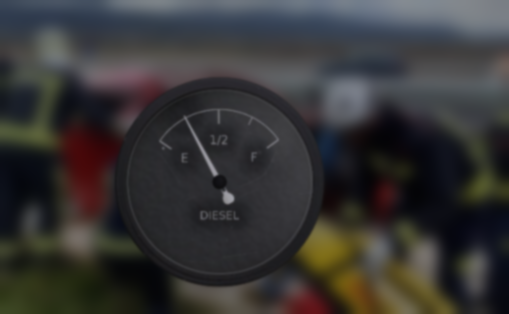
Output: **0.25**
